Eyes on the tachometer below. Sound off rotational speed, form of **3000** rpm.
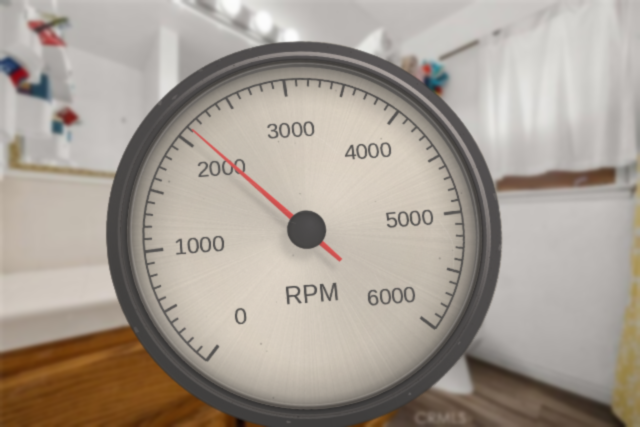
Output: **2100** rpm
